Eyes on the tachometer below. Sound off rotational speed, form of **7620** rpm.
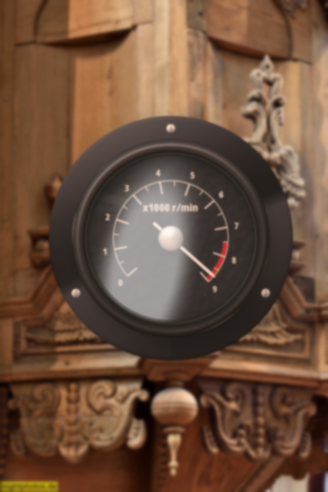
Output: **8750** rpm
